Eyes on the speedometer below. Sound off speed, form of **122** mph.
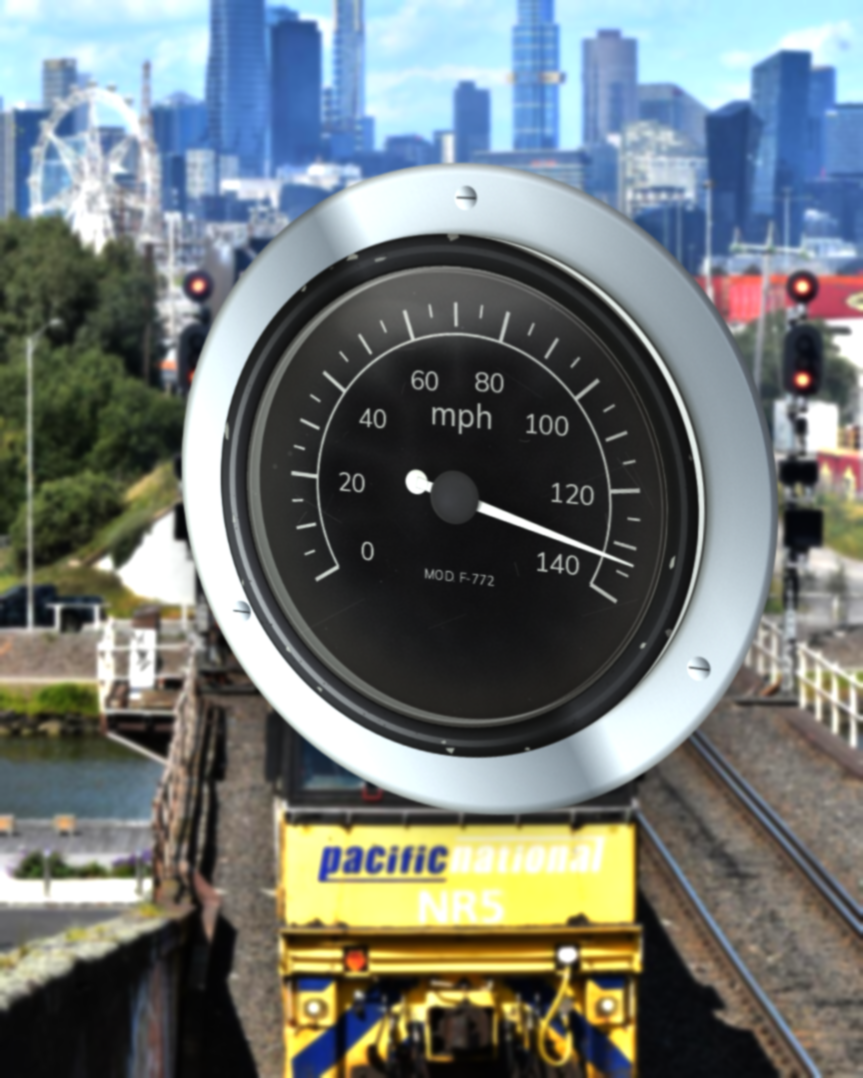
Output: **132.5** mph
